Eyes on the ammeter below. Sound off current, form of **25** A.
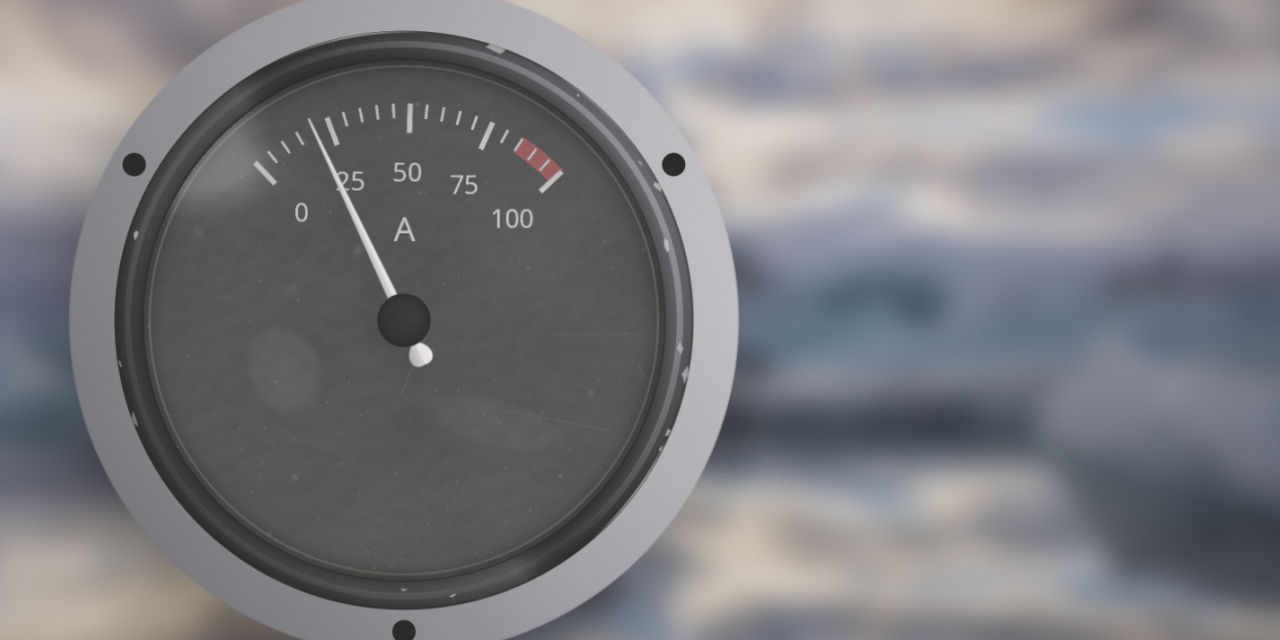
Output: **20** A
